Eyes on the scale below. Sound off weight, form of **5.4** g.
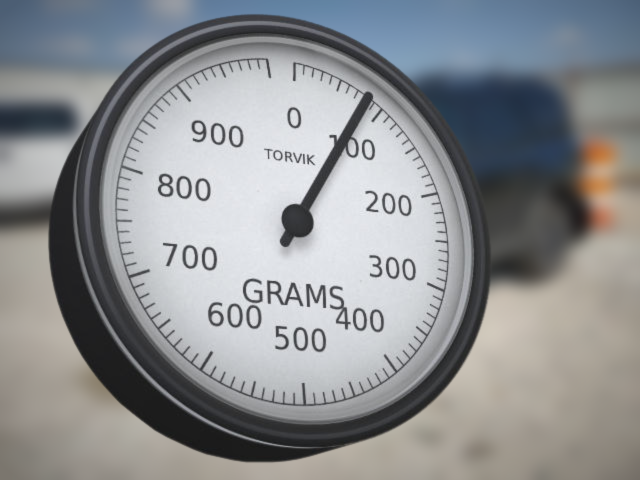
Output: **80** g
